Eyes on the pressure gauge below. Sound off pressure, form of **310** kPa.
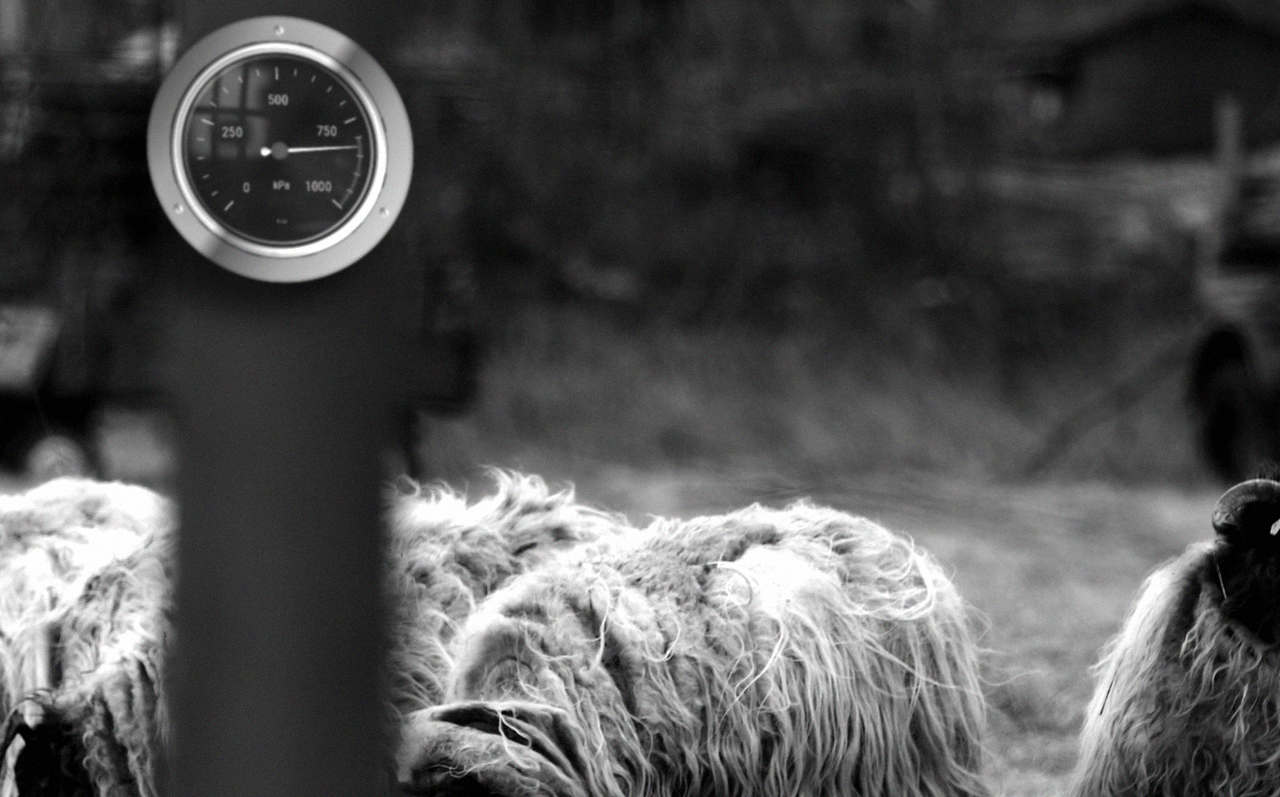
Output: **825** kPa
